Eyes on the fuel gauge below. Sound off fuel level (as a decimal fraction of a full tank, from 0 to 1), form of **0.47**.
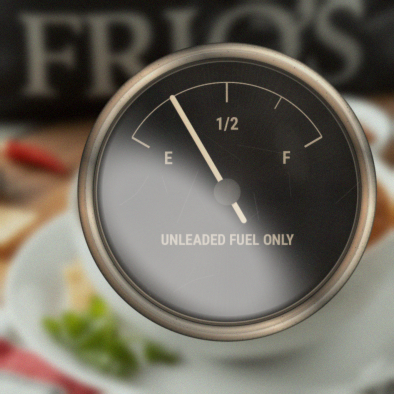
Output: **0.25**
